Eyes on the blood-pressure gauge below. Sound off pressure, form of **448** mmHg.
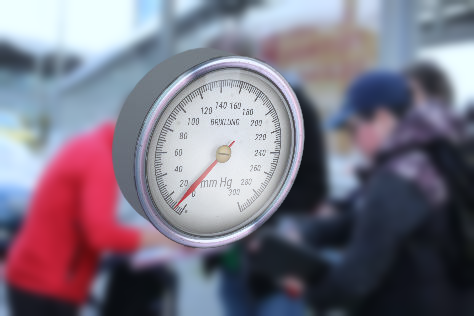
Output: **10** mmHg
